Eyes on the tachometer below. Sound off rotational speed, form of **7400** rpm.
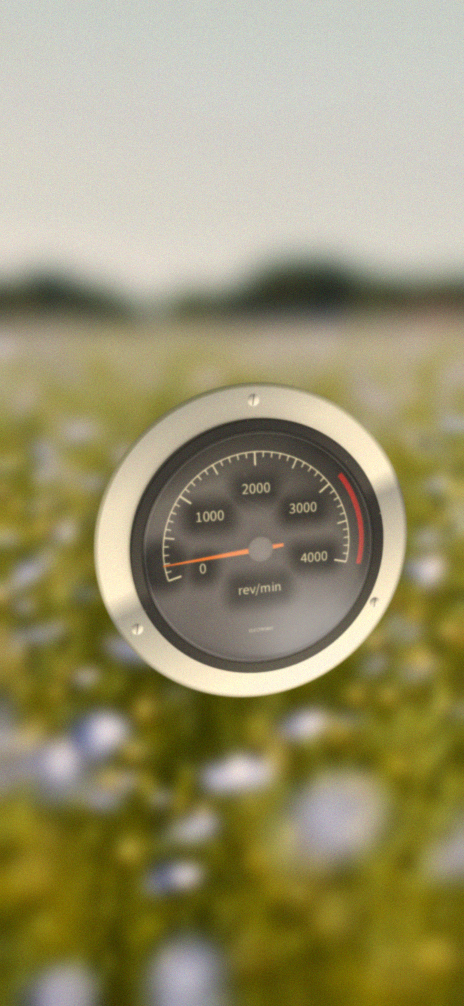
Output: **200** rpm
